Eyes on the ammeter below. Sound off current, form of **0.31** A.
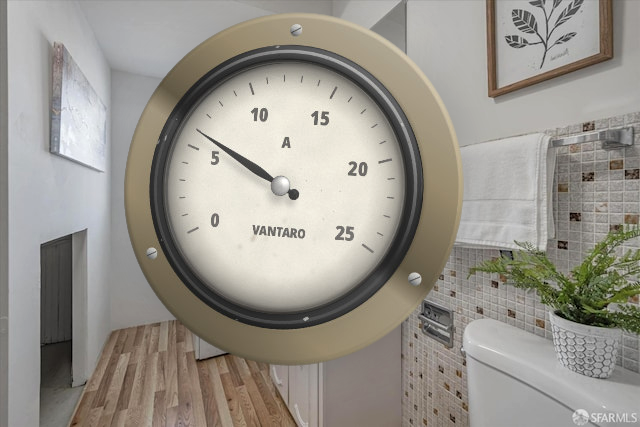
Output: **6** A
